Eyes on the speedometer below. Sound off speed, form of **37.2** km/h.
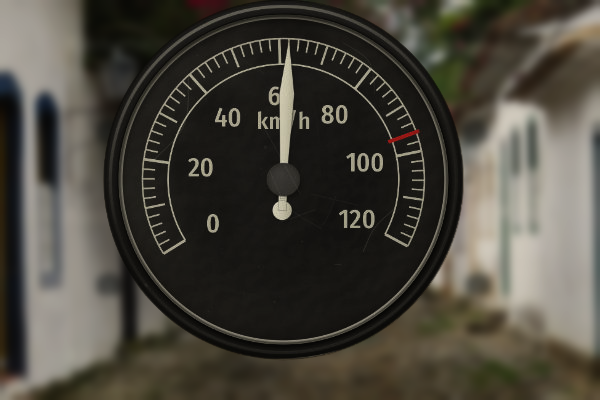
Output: **62** km/h
